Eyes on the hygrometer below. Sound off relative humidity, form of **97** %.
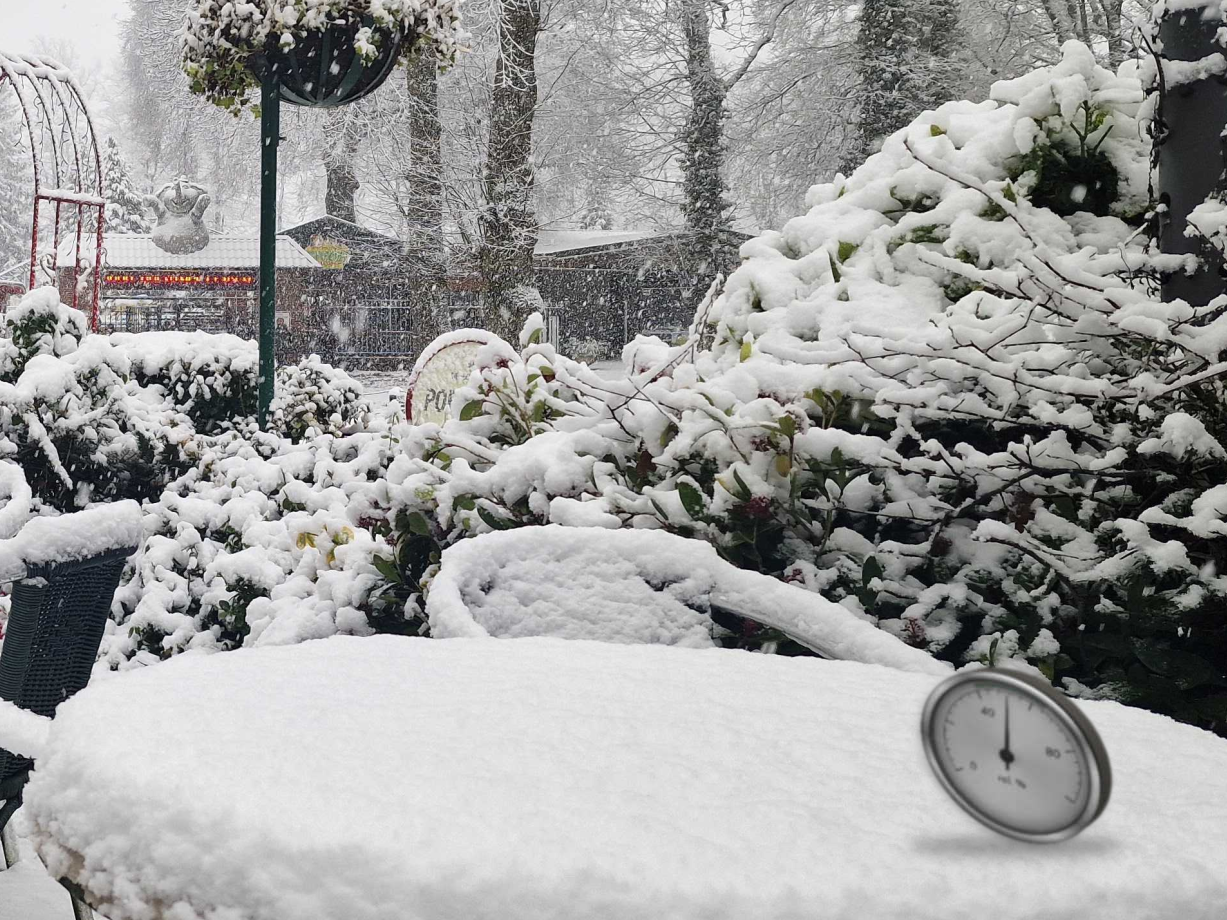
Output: **52** %
